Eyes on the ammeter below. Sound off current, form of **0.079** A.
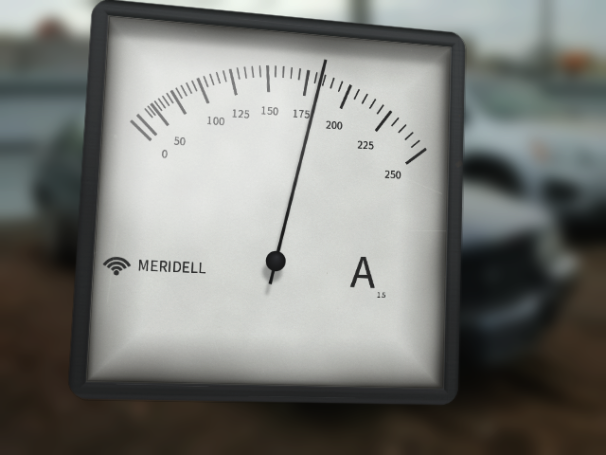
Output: **182.5** A
